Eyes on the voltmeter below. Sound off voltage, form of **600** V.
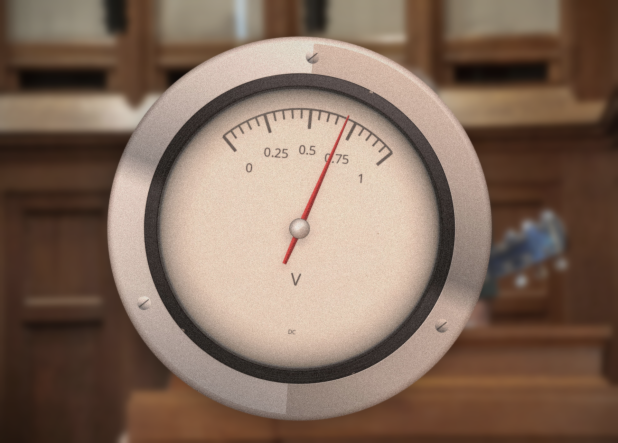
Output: **0.7** V
